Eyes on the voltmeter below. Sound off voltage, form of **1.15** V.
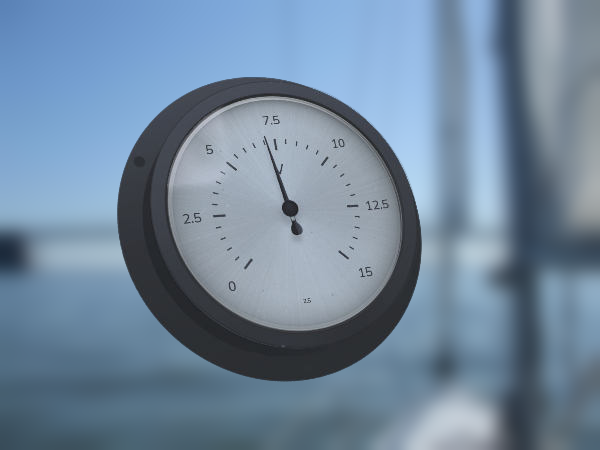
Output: **7** V
